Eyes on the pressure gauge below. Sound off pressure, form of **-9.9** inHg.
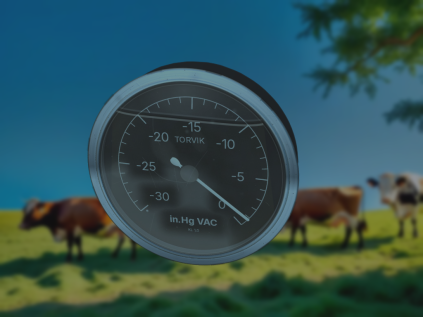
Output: **-1** inHg
